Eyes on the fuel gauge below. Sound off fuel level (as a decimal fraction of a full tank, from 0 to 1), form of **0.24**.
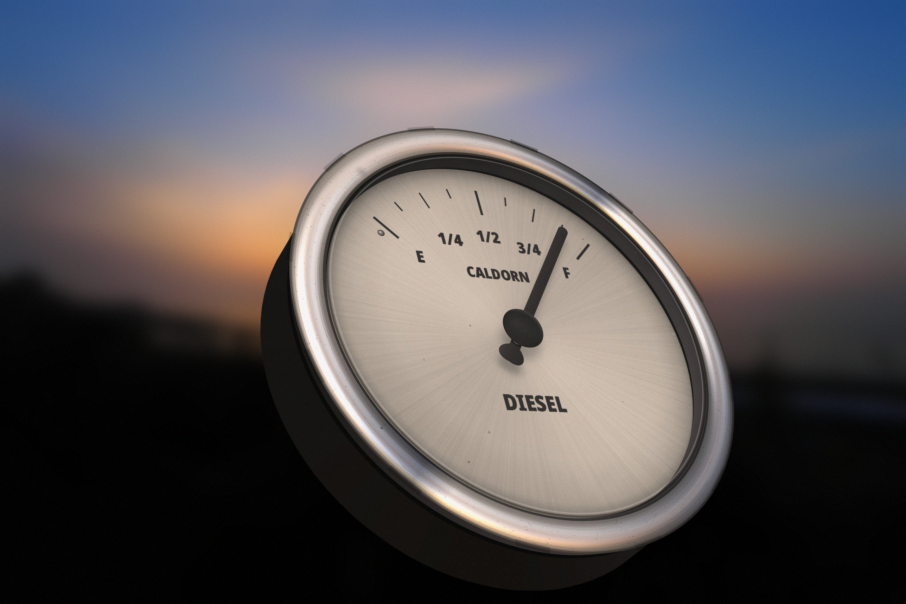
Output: **0.875**
